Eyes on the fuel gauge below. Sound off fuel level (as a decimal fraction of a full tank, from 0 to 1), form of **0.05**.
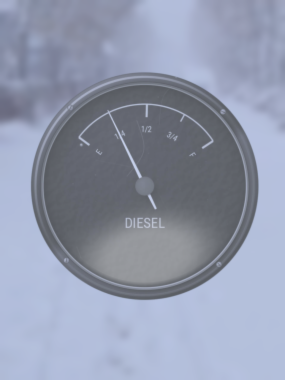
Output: **0.25**
